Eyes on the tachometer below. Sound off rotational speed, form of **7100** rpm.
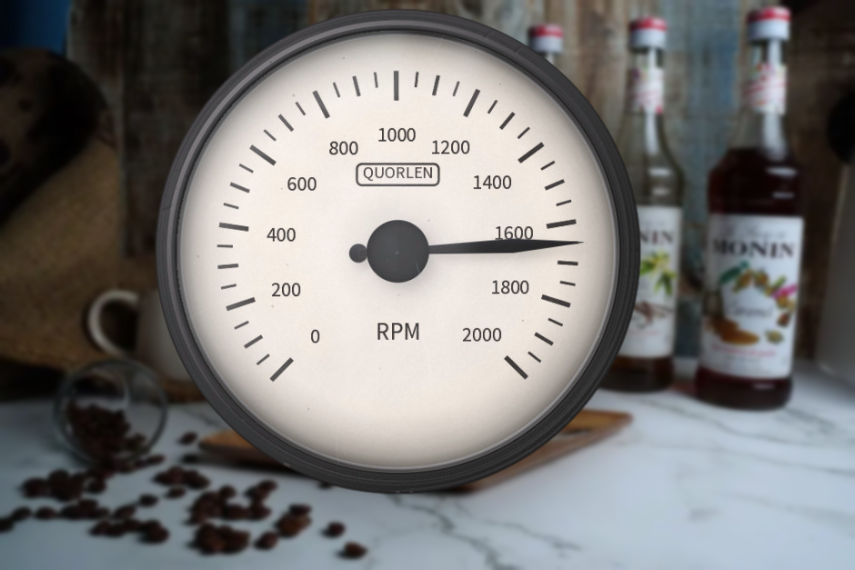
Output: **1650** rpm
